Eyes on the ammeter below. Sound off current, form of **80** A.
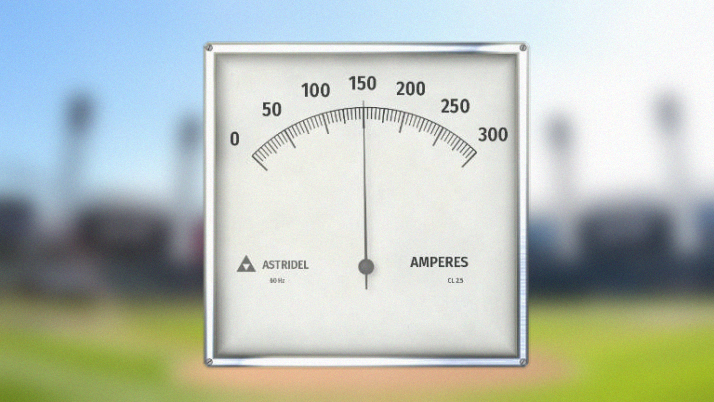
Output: **150** A
